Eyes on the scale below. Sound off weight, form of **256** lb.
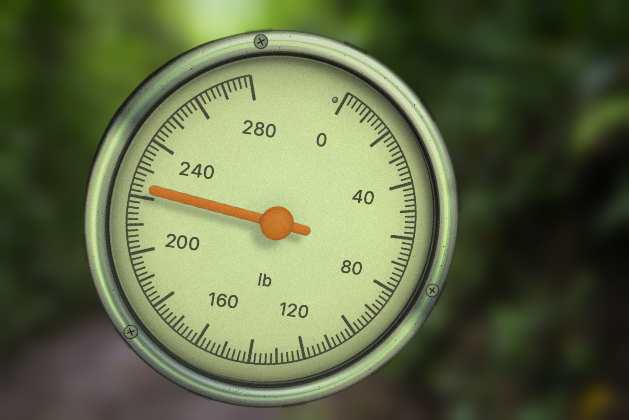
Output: **224** lb
